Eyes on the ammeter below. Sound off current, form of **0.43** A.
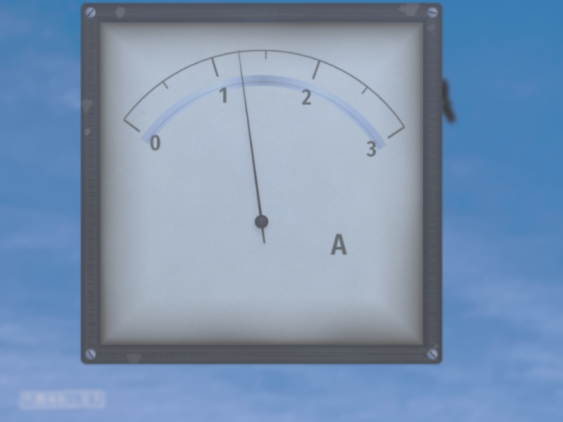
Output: **1.25** A
